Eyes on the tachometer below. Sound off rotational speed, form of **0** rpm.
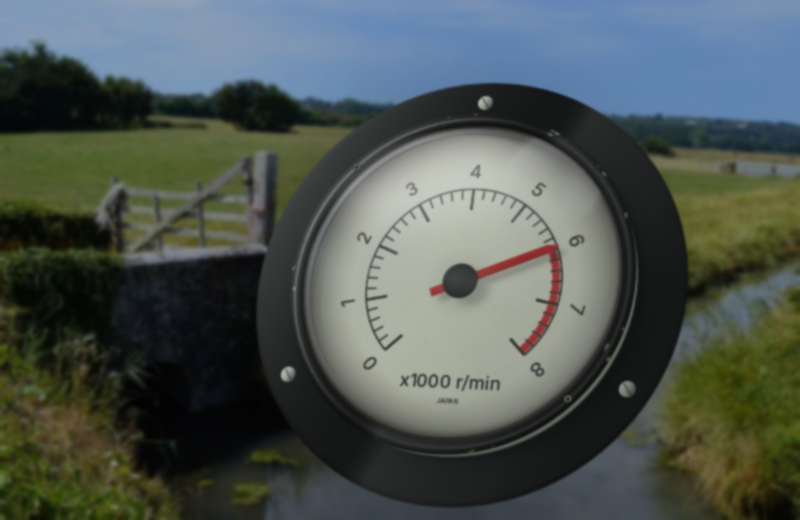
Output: **6000** rpm
